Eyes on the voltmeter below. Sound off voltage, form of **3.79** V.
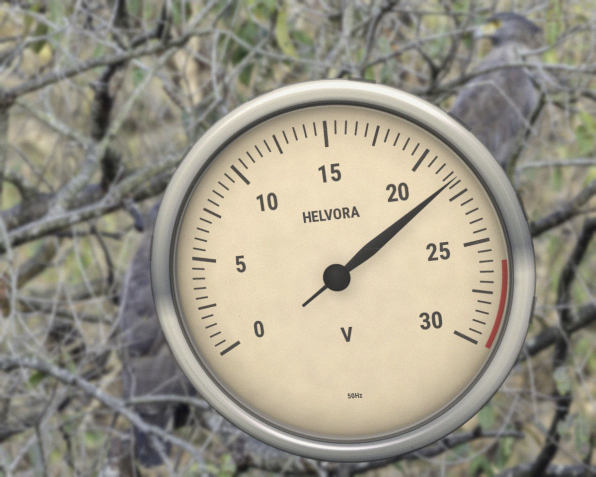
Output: **21.75** V
